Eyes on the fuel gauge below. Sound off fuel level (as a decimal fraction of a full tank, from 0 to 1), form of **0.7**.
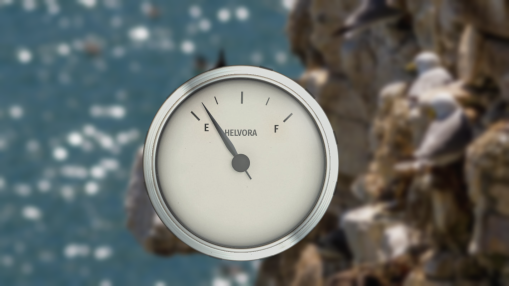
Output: **0.125**
